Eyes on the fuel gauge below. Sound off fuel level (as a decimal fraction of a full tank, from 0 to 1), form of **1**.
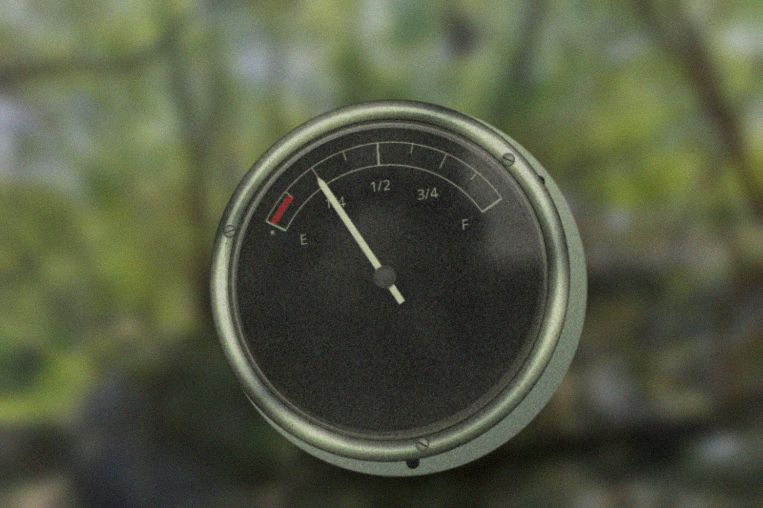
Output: **0.25**
